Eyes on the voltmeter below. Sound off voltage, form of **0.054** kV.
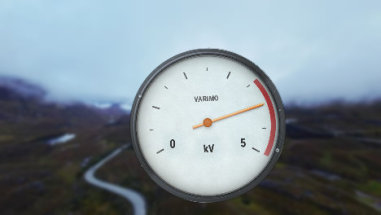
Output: **4** kV
